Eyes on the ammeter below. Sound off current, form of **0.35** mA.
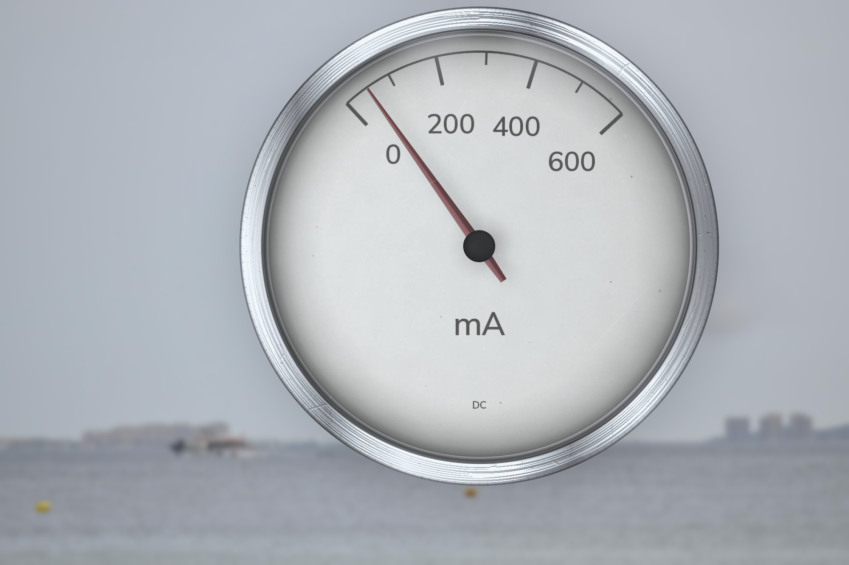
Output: **50** mA
